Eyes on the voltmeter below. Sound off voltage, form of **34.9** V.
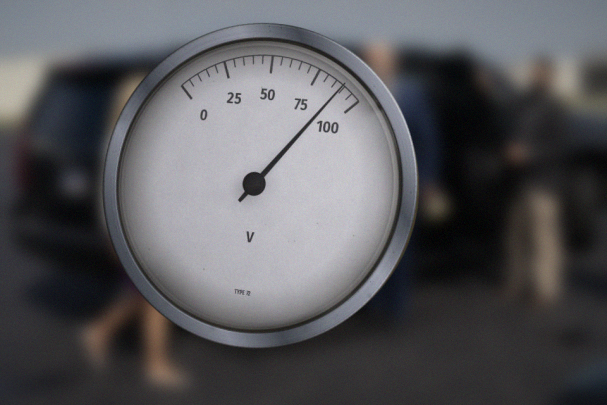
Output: **90** V
